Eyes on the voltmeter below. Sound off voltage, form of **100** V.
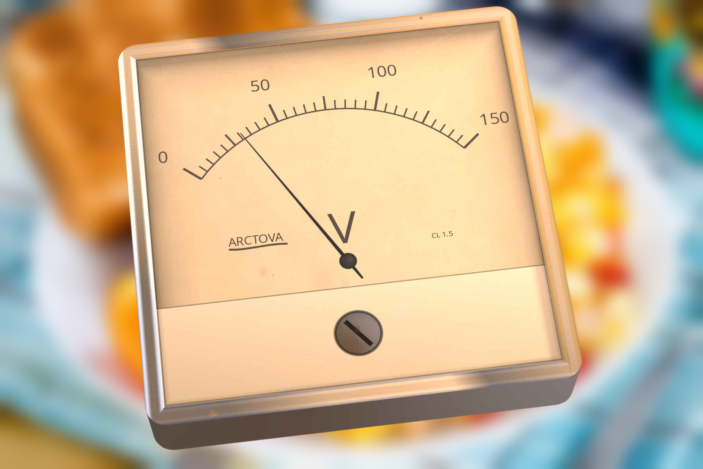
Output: **30** V
